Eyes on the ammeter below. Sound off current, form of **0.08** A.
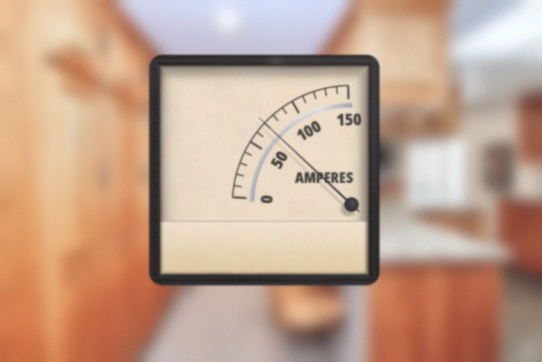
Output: **70** A
